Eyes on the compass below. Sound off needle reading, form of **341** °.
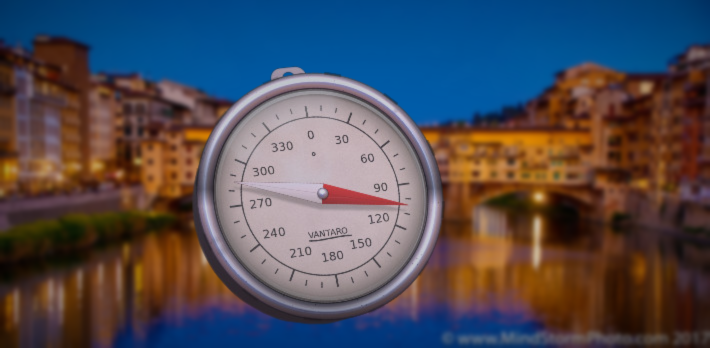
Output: **105** °
